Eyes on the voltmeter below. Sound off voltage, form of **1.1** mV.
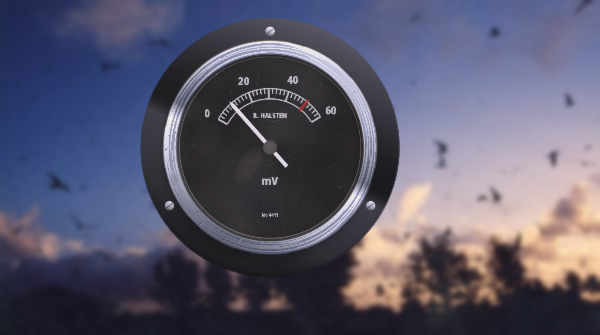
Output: **10** mV
